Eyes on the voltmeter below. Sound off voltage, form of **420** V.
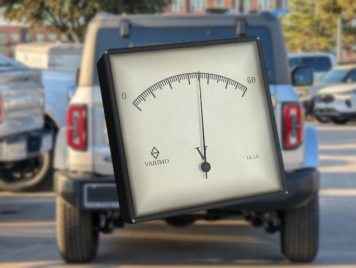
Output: **35** V
